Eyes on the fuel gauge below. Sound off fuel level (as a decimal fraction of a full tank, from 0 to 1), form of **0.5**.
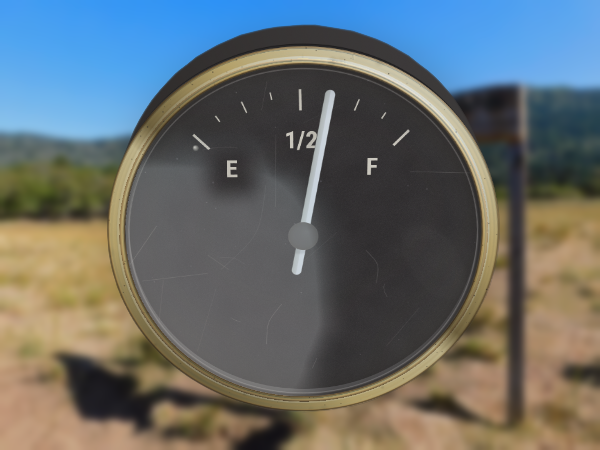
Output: **0.625**
